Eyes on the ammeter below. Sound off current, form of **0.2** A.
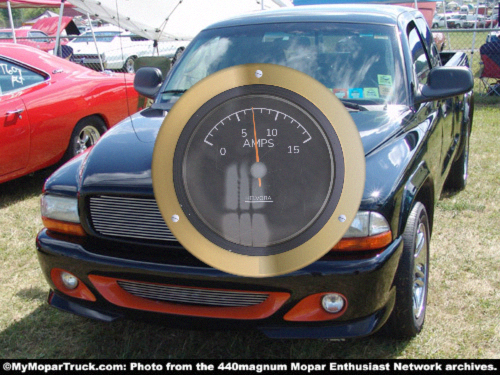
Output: **7** A
